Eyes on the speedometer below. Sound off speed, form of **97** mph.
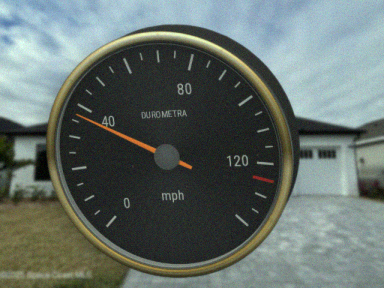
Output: **37.5** mph
